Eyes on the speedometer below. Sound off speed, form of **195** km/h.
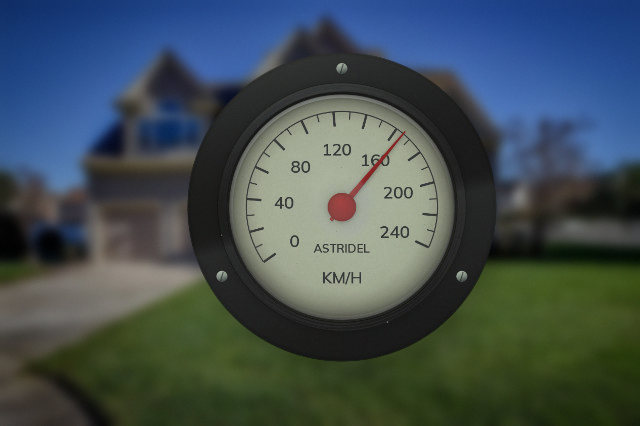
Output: **165** km/h
